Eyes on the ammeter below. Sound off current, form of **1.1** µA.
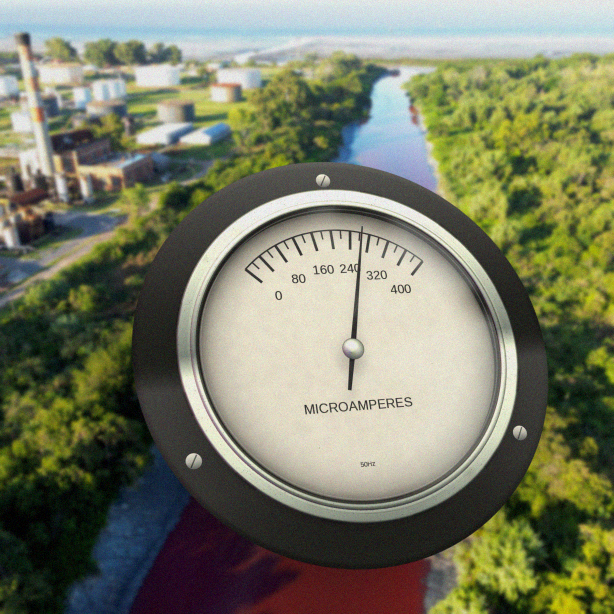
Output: **260** µA
